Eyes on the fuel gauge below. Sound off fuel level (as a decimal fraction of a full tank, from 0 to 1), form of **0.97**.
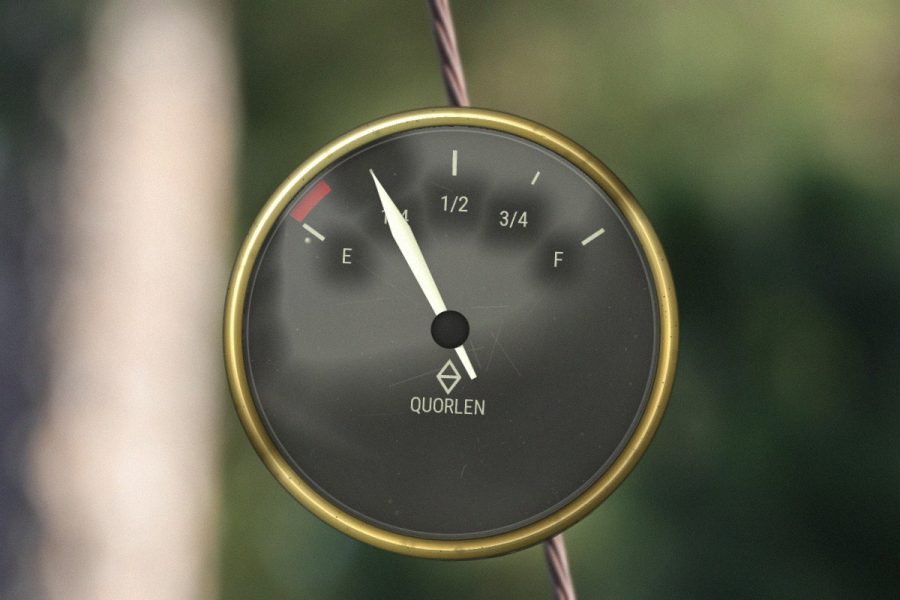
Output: **0.25**
